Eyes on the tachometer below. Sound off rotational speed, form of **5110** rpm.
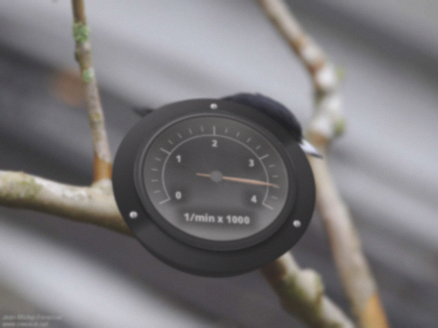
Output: **3600** rpm
